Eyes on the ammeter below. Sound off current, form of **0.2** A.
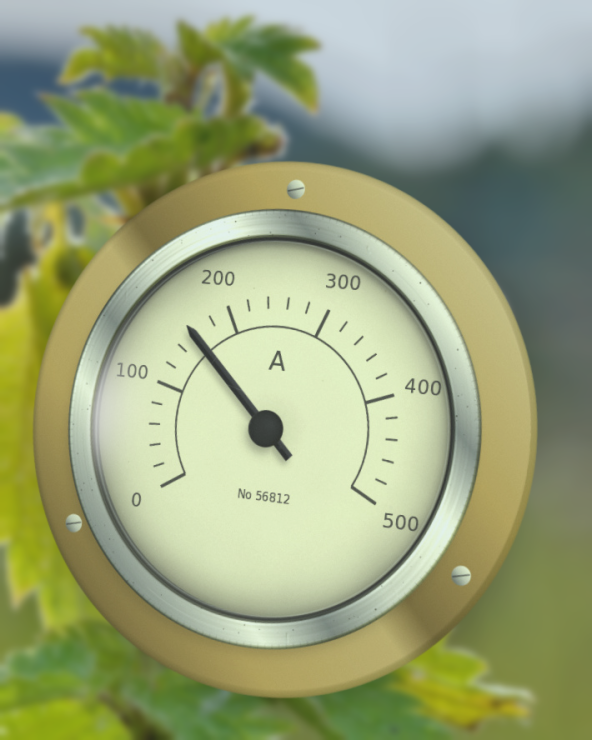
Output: **160** A
